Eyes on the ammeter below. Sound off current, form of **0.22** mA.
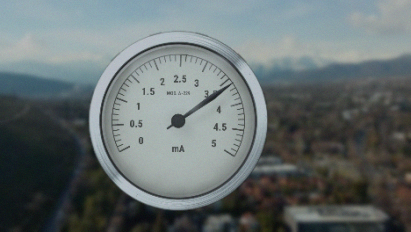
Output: **3.6** mA
